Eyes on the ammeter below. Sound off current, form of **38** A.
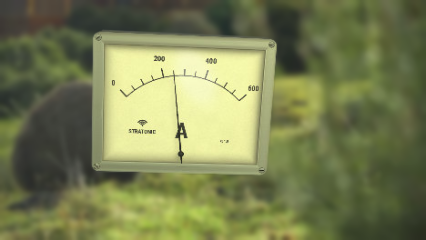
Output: **250** A
